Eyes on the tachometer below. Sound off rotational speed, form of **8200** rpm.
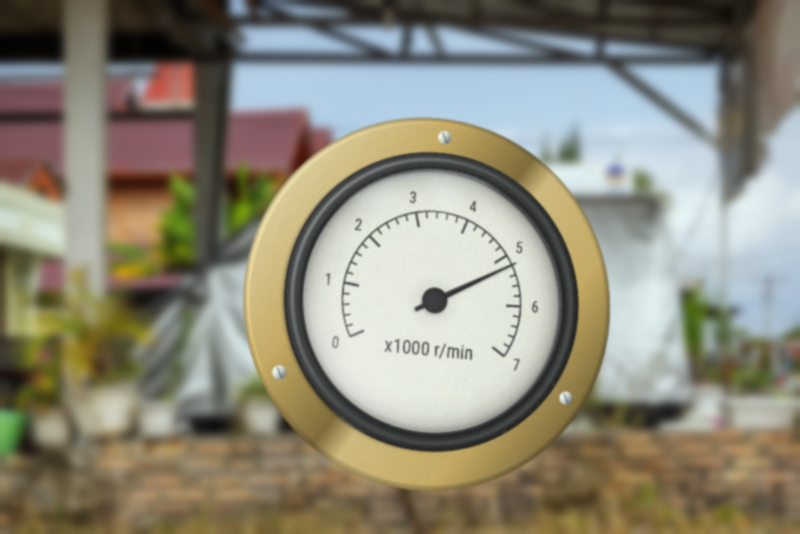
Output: **5200** rpm
